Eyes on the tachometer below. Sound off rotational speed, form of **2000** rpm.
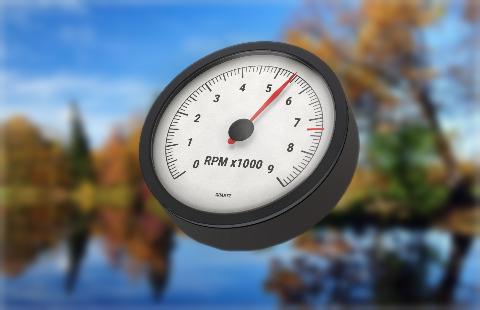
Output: **5500** rpm
